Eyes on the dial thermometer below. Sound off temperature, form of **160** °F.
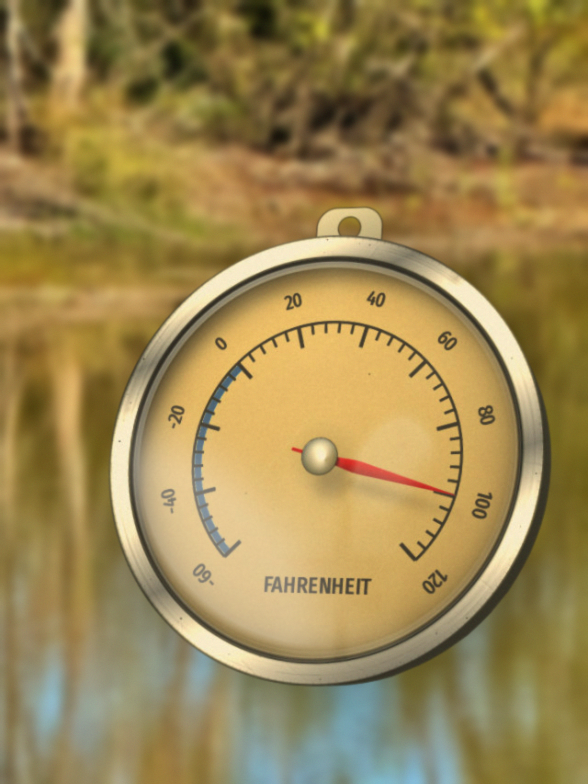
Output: **100** °F
